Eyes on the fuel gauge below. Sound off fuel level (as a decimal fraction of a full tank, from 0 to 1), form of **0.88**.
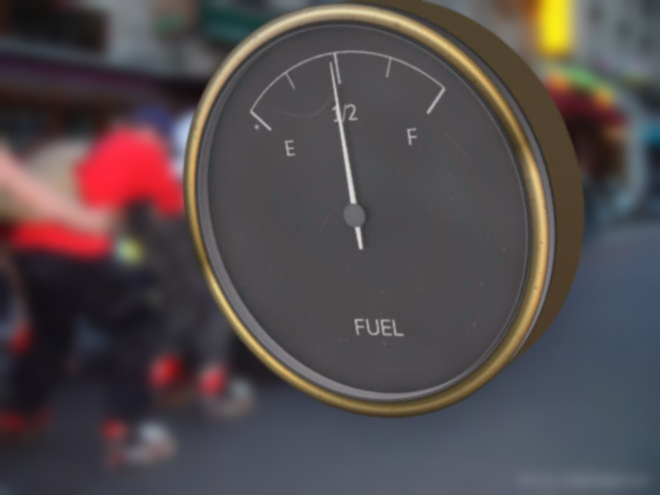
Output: **0.5**
